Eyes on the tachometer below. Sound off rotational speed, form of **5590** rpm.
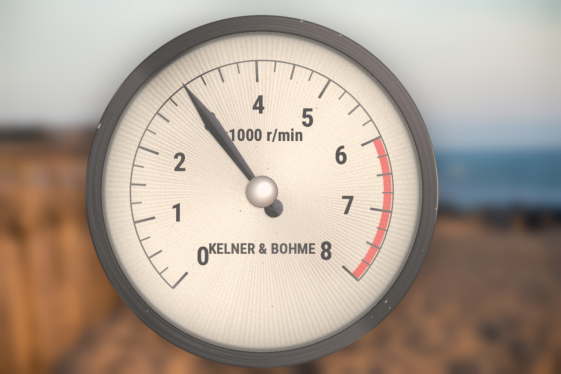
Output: **3000** rpm
